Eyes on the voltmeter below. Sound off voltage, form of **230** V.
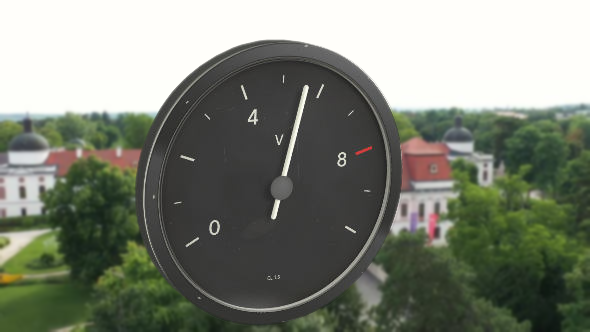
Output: **5.5** V
